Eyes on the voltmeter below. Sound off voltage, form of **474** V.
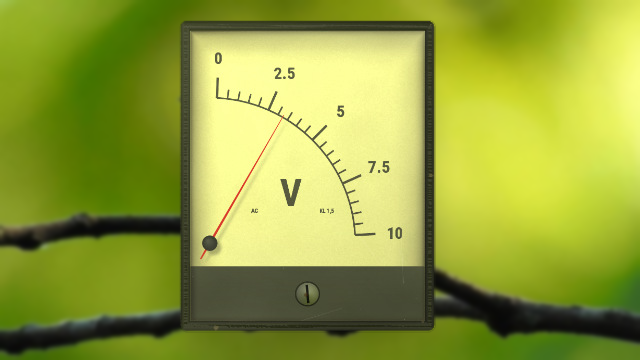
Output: **3.25** V
